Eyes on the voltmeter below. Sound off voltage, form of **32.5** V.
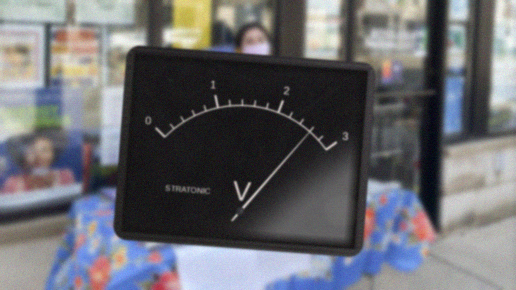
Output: **2.6** V
